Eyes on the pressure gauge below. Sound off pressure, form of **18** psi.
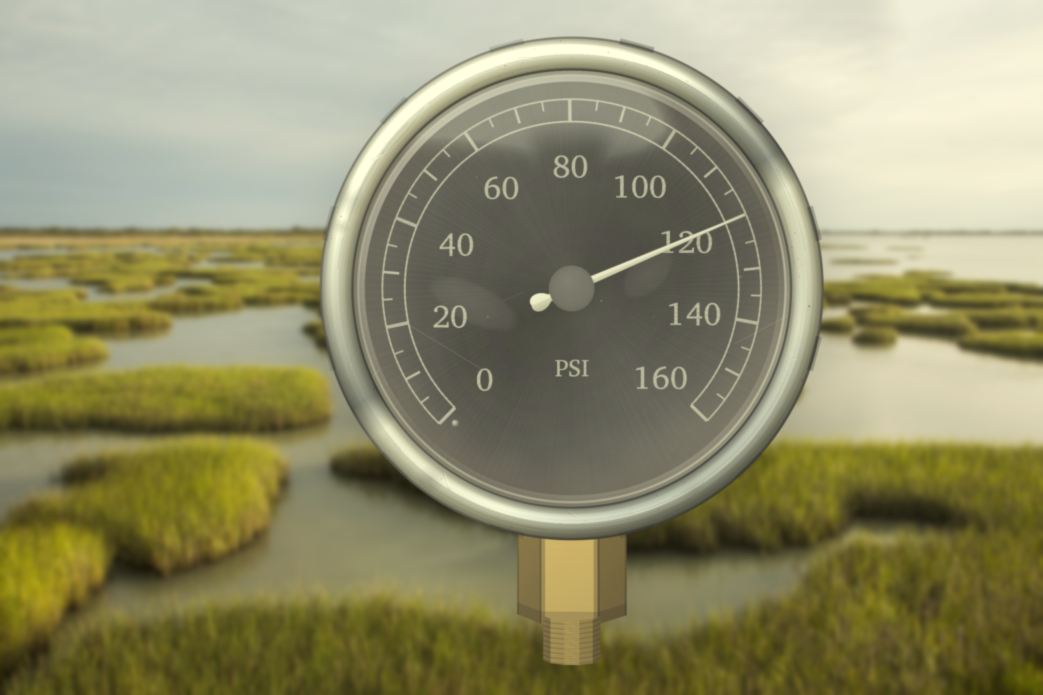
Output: **120** psi
